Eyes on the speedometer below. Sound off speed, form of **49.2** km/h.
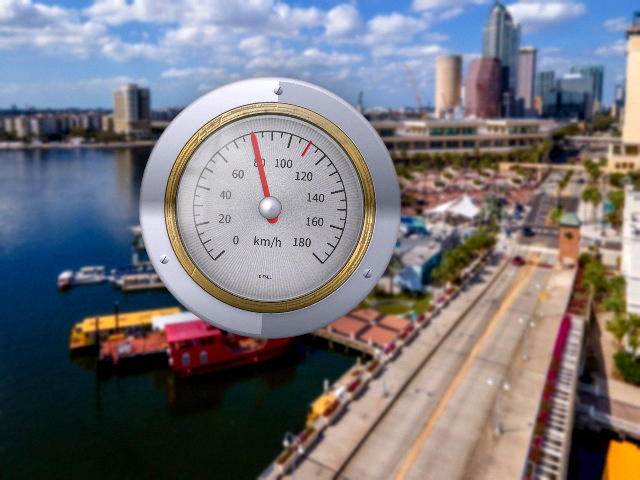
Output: **80** km/h
